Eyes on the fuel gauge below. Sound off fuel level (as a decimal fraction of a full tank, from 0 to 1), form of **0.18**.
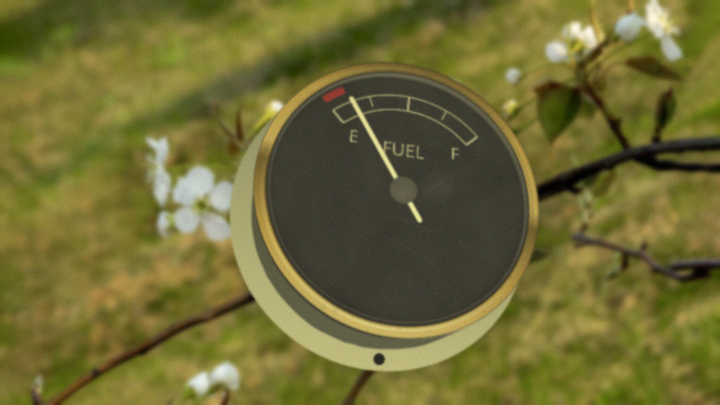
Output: **0.125**
